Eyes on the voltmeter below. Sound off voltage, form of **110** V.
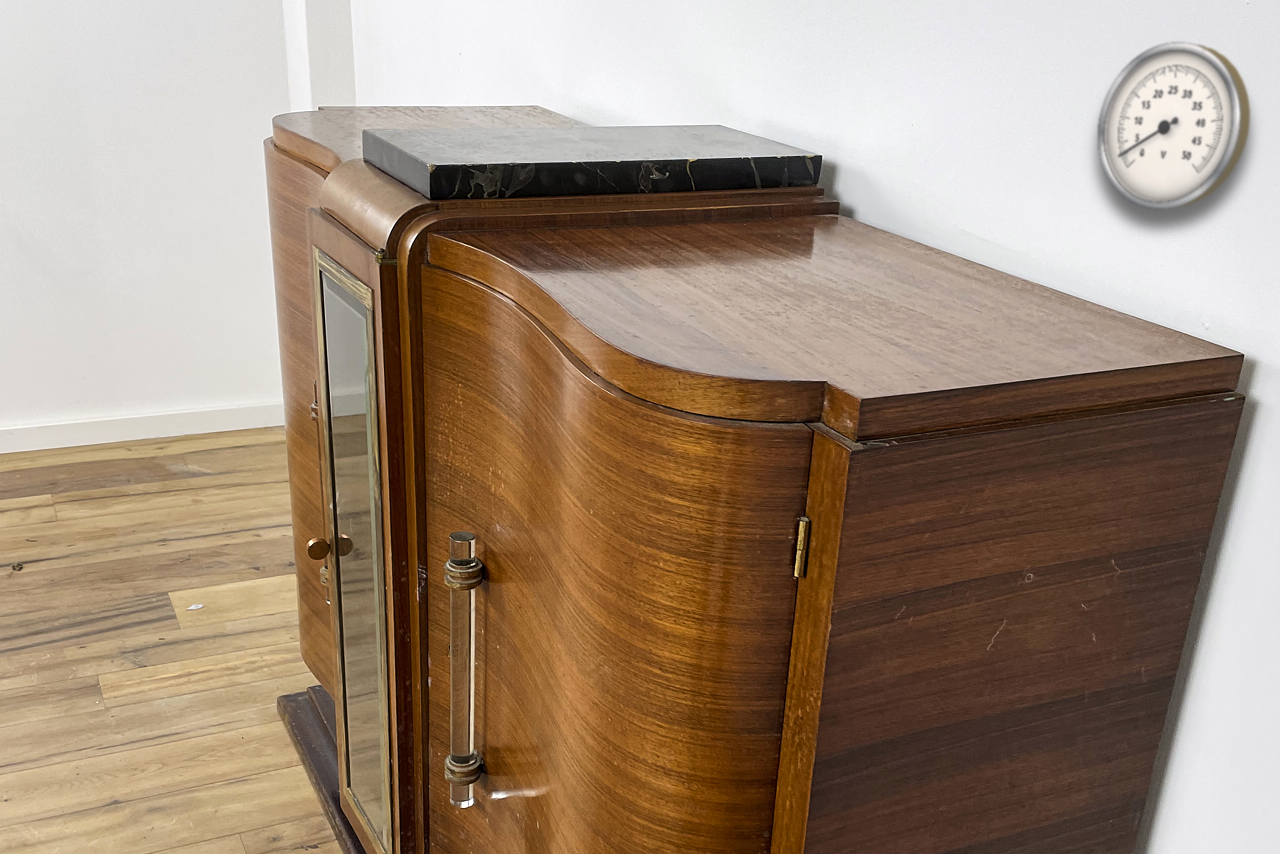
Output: **2.5** V
